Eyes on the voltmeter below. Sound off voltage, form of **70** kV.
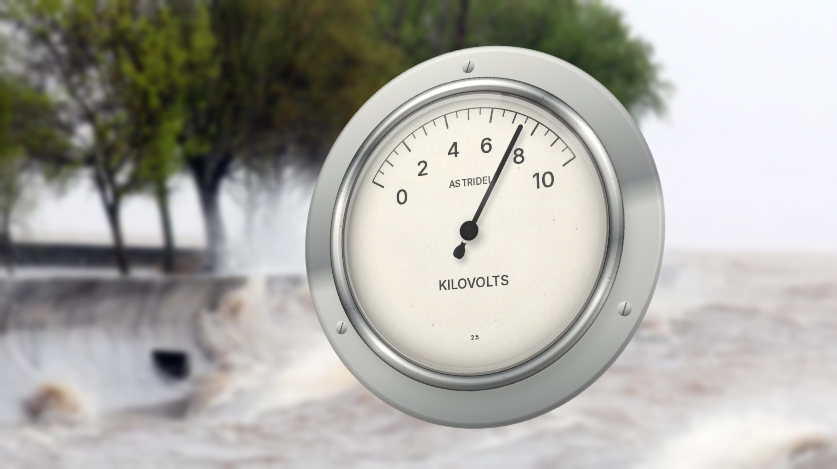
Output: **7.5** kV
